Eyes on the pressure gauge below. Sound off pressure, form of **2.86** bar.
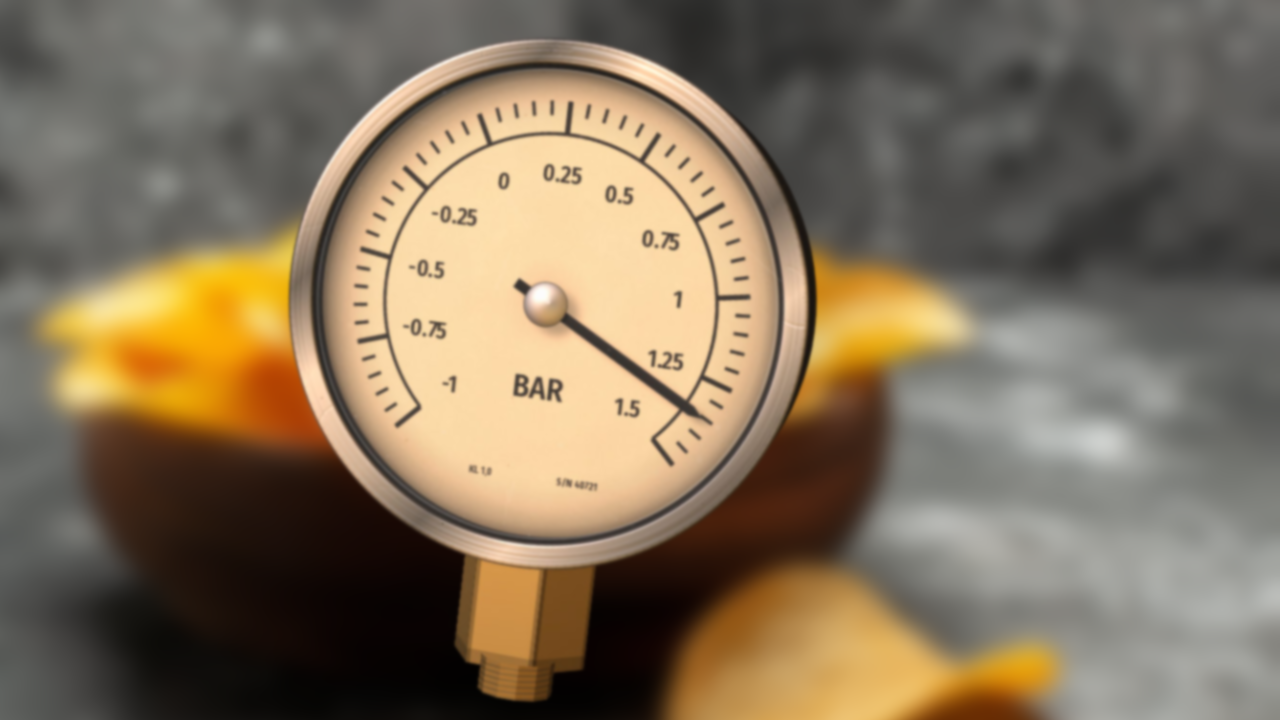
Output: **1.35** bar
